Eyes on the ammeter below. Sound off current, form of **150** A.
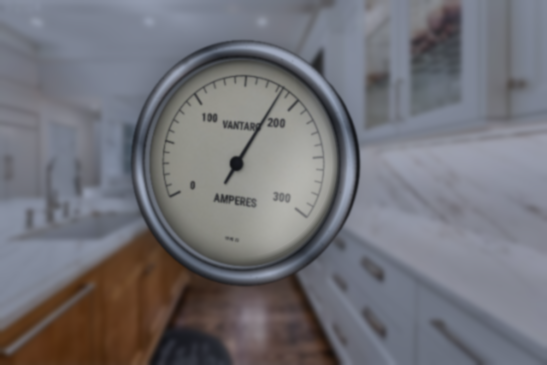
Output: **185** A
